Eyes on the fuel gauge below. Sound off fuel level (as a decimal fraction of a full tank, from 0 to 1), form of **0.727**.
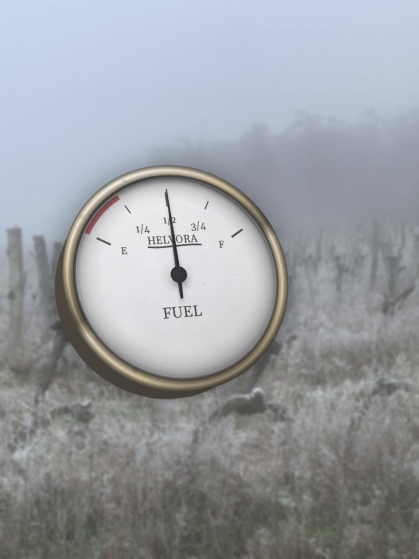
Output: **0.5**
